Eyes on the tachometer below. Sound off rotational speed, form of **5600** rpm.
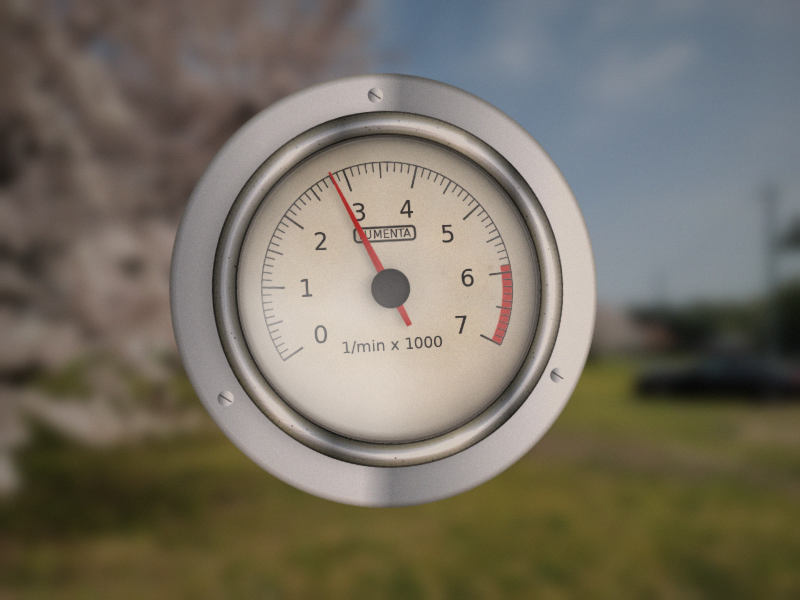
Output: **2800** rpm
